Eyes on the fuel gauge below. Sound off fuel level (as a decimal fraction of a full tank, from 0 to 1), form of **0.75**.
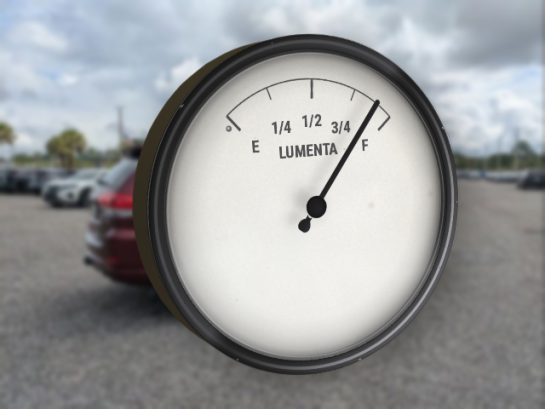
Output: **0.875**
